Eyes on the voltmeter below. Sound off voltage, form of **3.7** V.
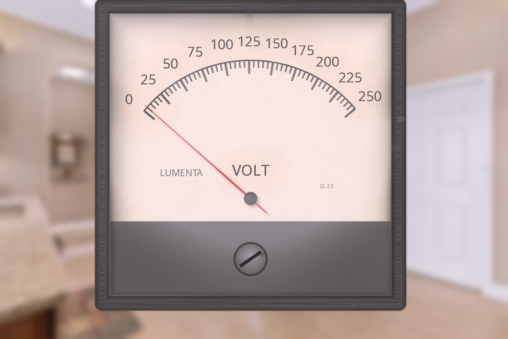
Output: **5** V
